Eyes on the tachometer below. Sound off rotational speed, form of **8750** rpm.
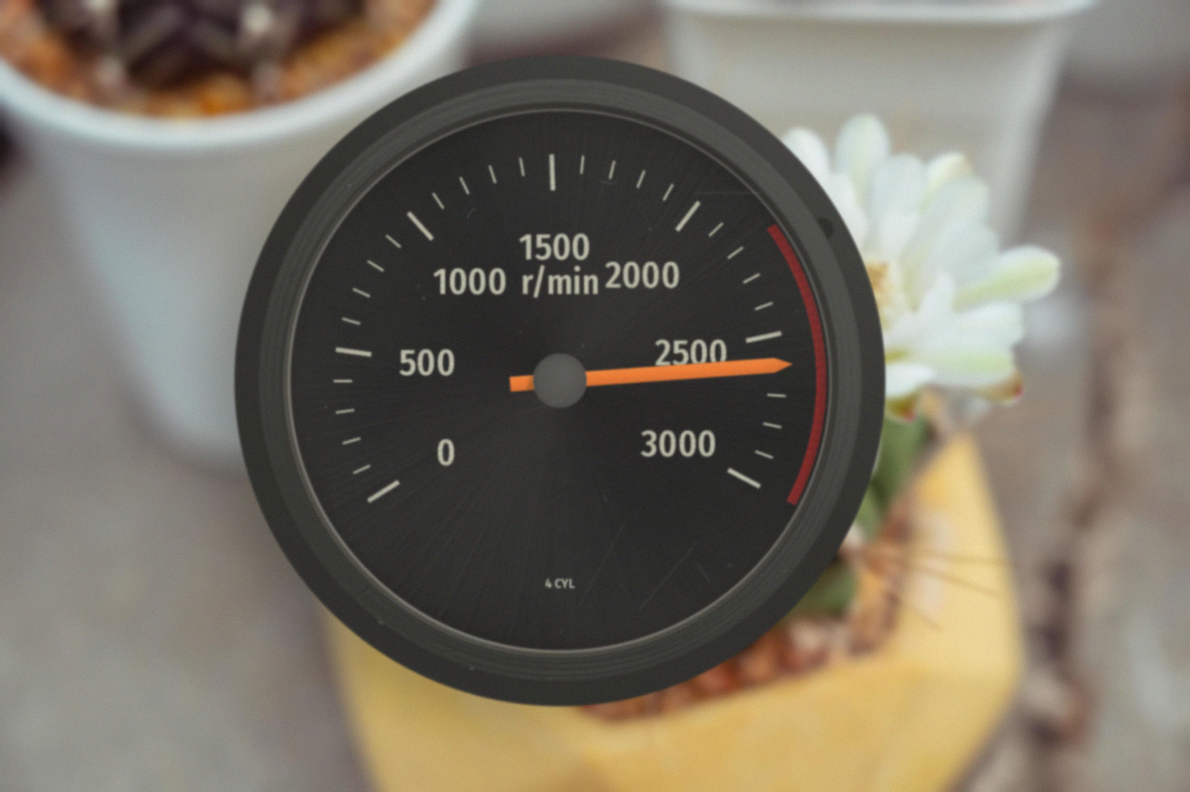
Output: **2600** rpm
